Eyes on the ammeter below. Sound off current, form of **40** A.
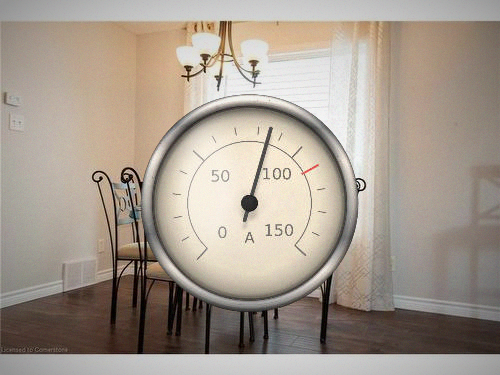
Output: **85** A
